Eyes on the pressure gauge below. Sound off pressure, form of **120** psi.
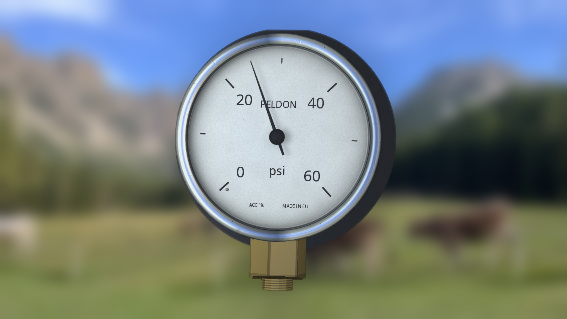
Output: **25** psi
